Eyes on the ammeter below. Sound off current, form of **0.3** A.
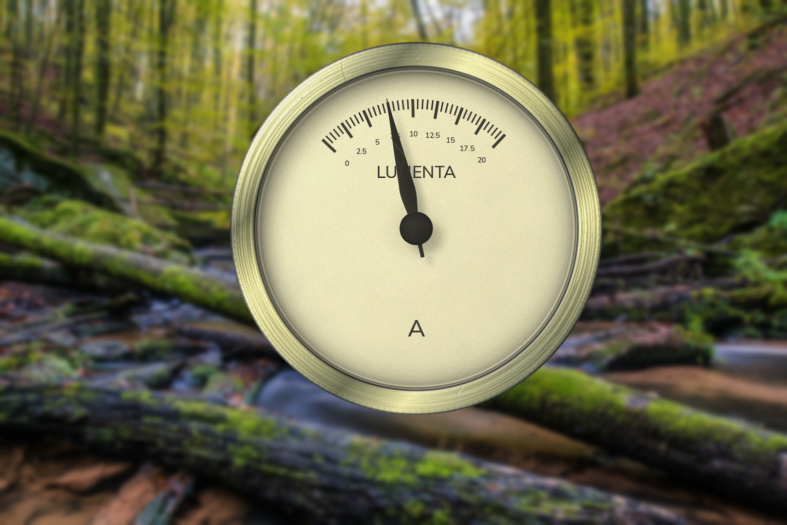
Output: **7.5** A
